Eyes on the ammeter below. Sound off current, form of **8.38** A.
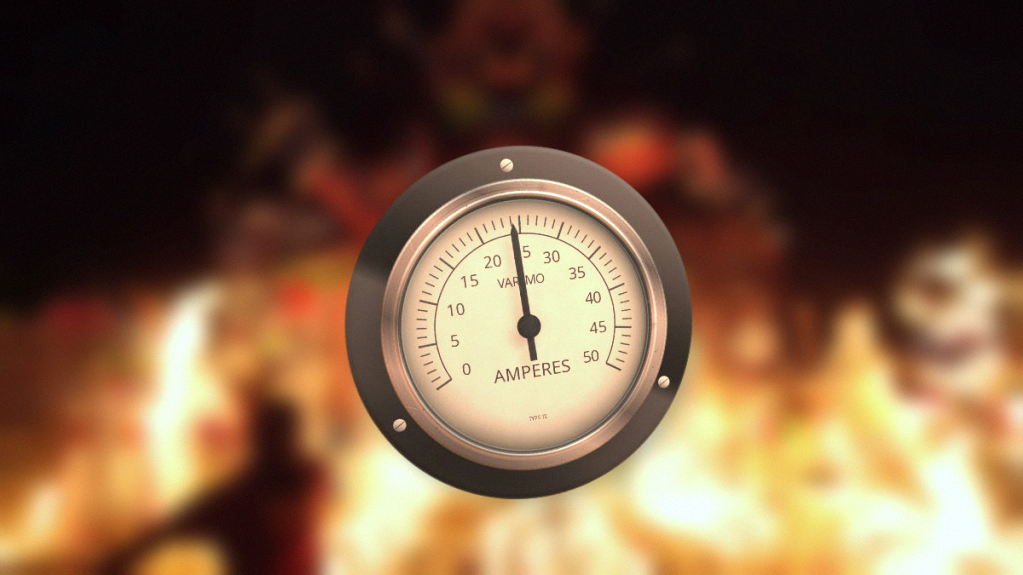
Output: **24** A
